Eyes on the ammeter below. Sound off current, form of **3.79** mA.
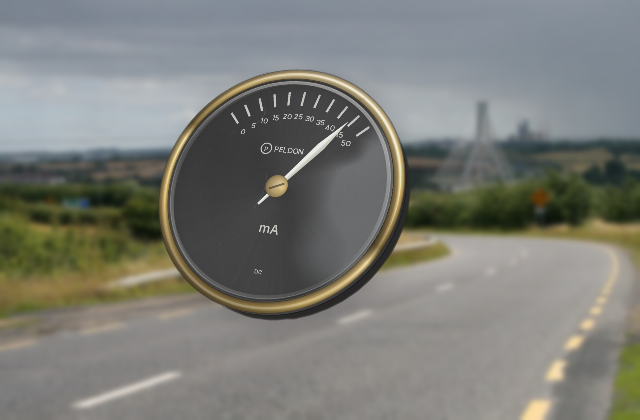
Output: **45** mA
